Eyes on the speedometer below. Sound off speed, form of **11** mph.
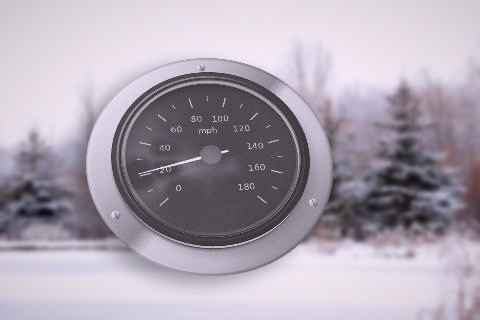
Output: **20** mph
